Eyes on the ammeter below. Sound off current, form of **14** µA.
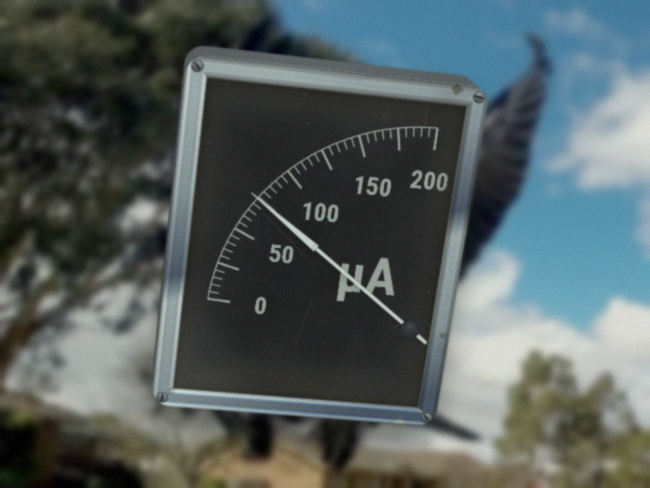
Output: **75** µA
